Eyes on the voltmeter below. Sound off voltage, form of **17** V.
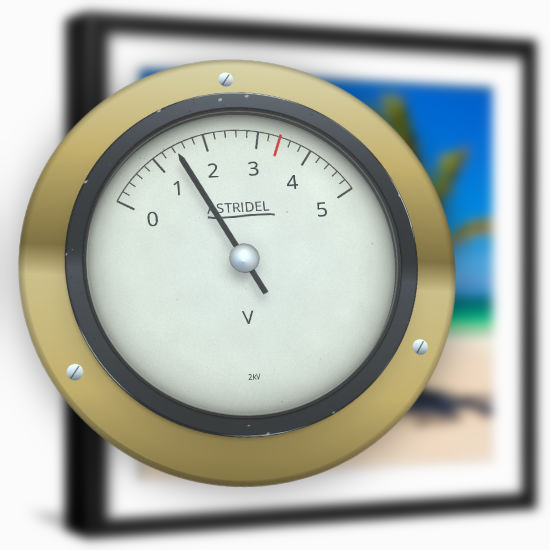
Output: **1.4** V
